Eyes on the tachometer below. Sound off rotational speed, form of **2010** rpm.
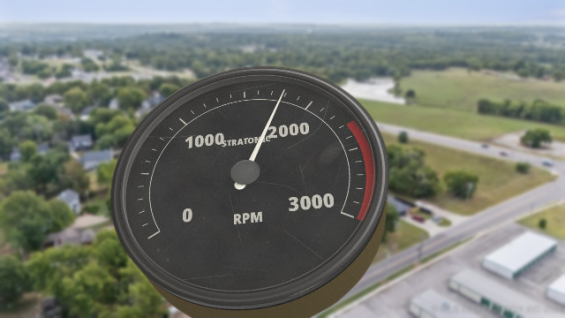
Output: **1800** rpm
